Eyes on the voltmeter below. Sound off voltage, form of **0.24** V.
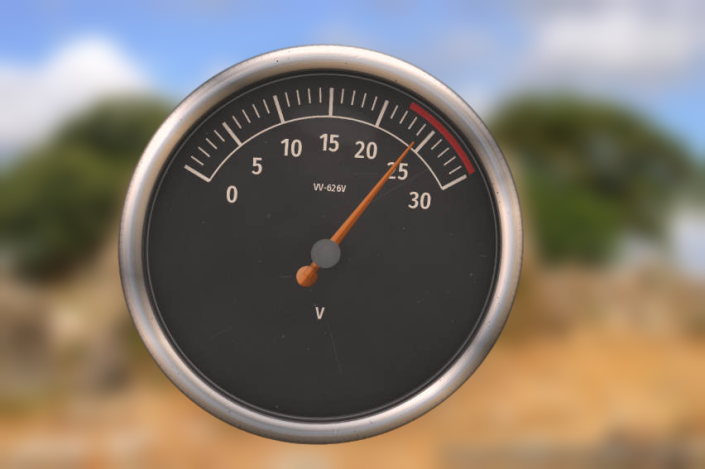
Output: **24** V
